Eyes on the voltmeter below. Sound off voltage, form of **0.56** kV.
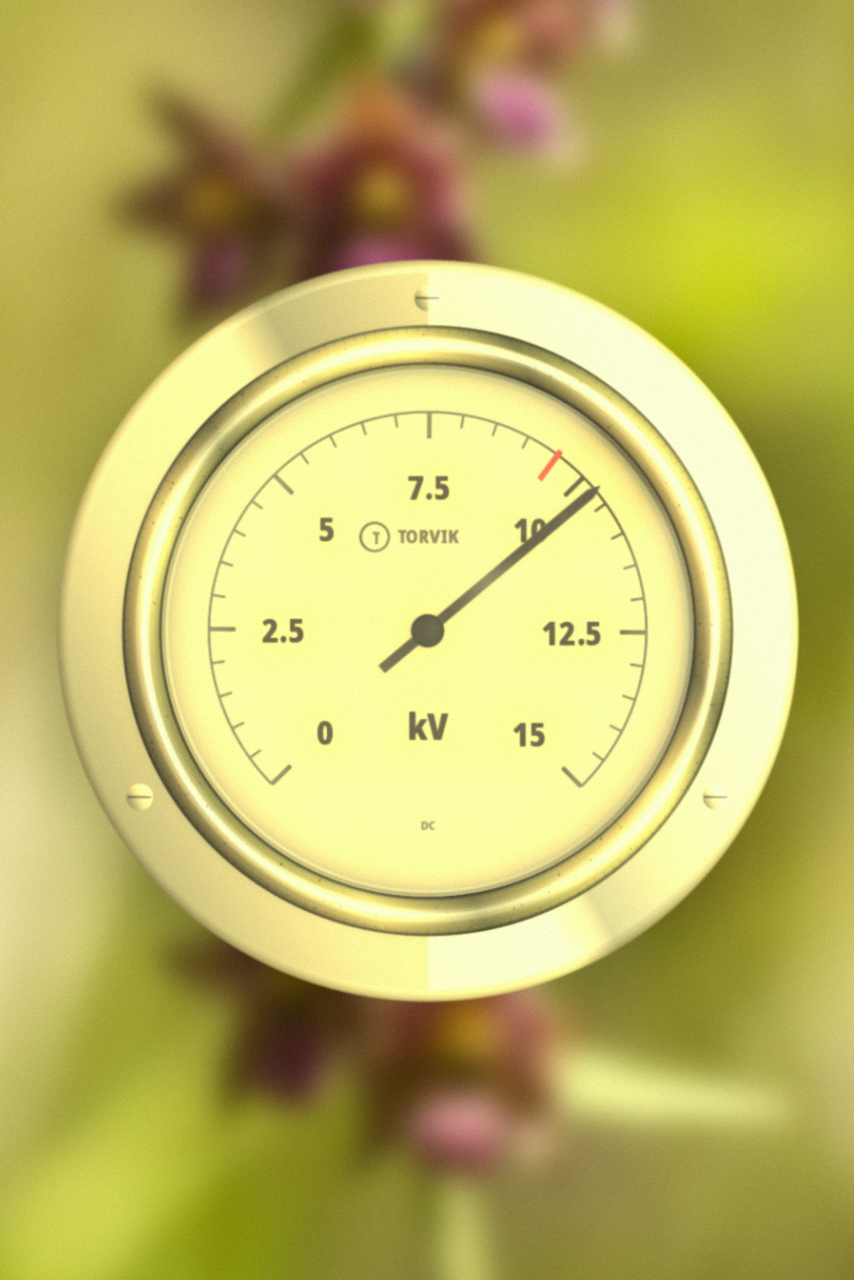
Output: **10.25** kV
